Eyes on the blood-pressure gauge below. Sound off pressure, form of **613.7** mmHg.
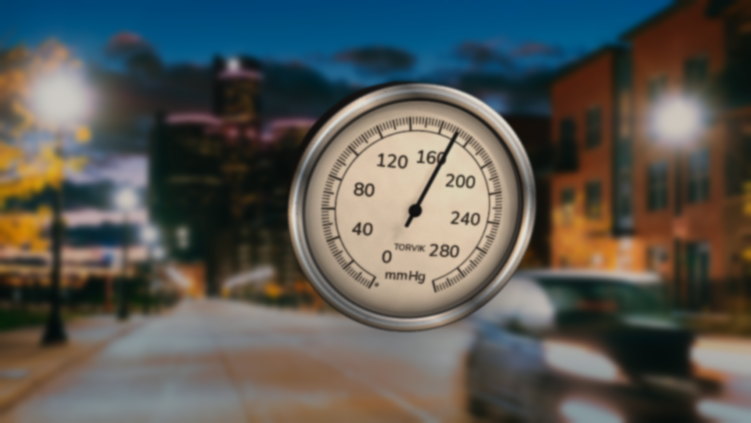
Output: **170** mmHg
